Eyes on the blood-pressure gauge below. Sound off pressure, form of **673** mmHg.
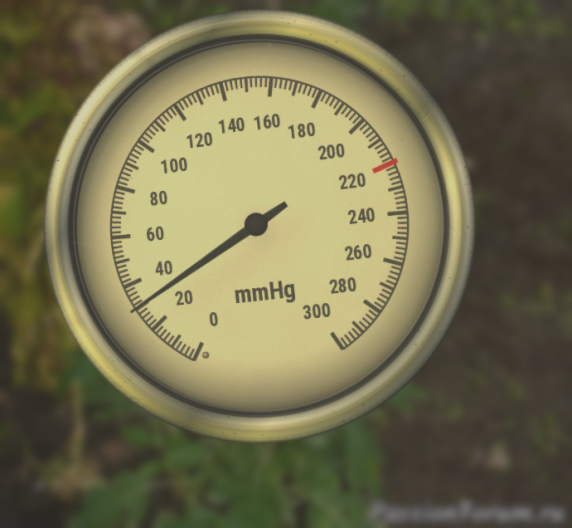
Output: **30** mmHg
